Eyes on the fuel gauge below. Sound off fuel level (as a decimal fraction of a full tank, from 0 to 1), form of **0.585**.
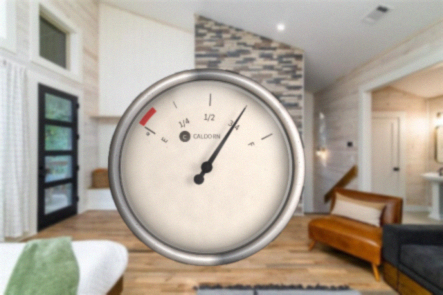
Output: **0.75**
